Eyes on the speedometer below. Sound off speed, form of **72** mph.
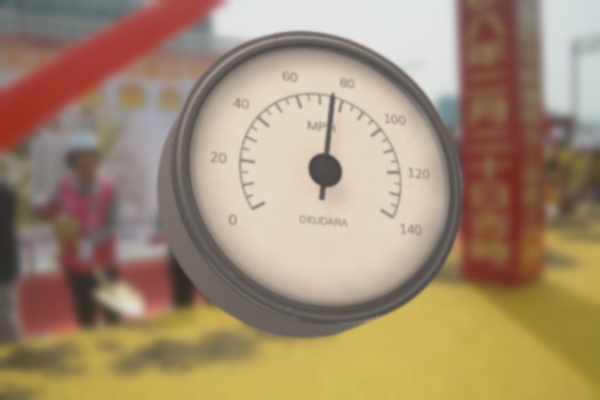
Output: **75** mph
